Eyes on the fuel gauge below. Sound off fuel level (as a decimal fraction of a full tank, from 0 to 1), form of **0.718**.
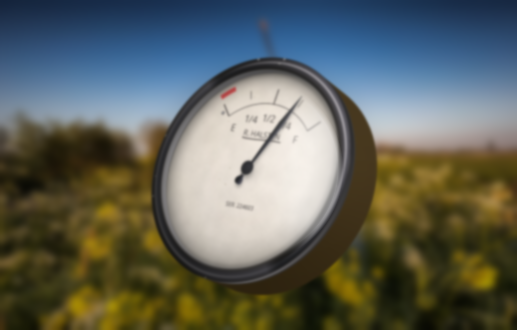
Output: **0.75**
